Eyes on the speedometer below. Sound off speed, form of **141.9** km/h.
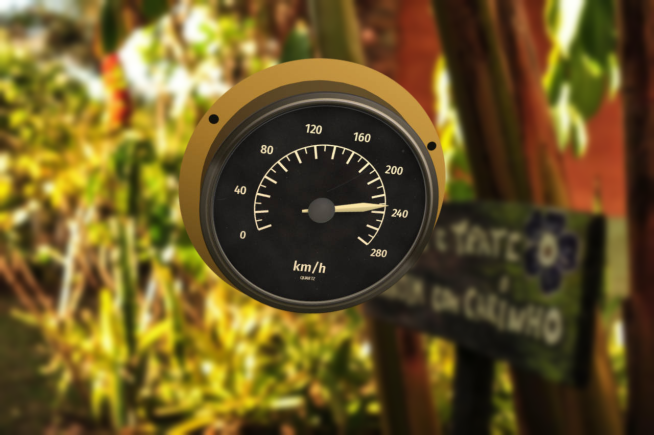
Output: **230** km/h
